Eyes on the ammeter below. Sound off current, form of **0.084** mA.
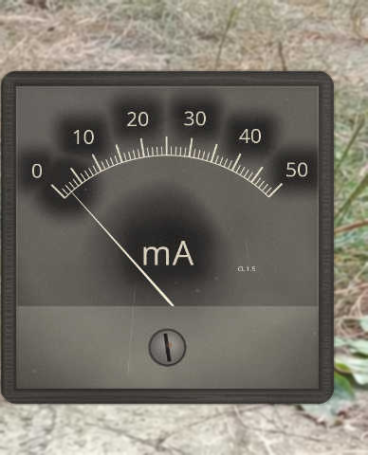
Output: **2** mA
